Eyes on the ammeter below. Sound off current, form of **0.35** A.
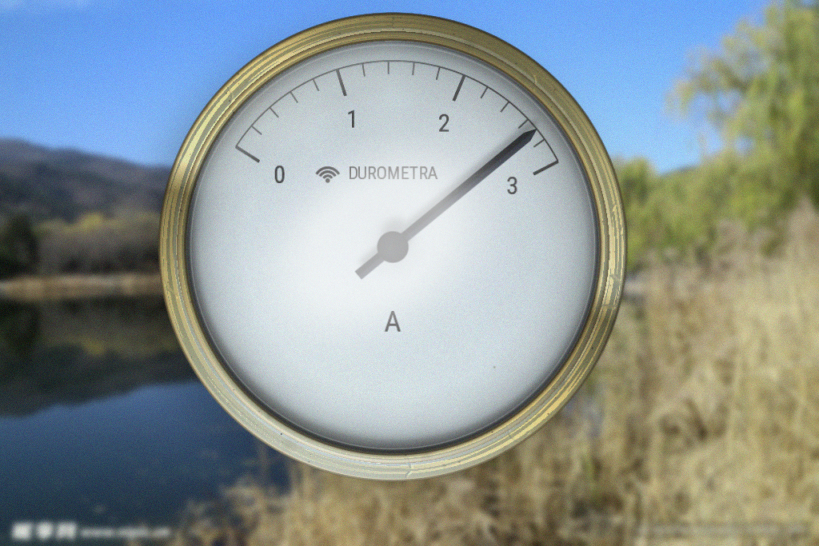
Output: **2.7** A
